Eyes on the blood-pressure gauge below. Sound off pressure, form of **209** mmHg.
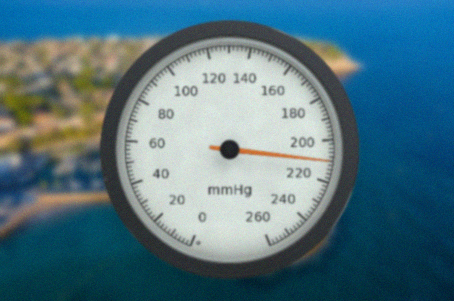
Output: **210** mmHg
